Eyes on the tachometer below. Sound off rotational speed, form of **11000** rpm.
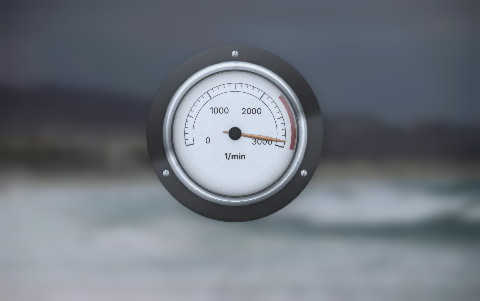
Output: **2900** rpm
